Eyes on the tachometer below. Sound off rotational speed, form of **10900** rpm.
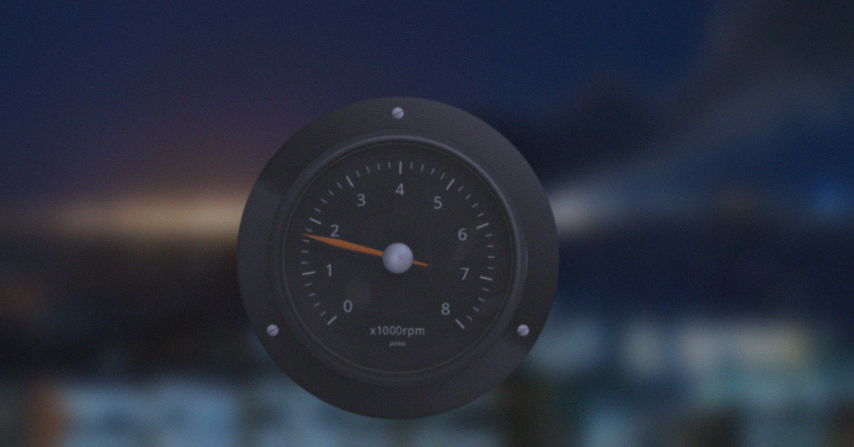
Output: **1700** rpm
